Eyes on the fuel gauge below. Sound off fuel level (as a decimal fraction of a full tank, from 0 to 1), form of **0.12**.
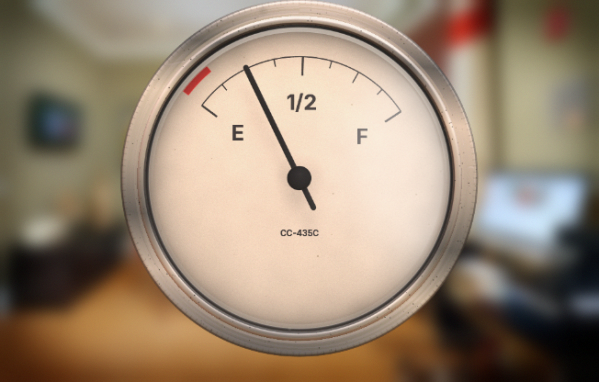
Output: **0.25**
